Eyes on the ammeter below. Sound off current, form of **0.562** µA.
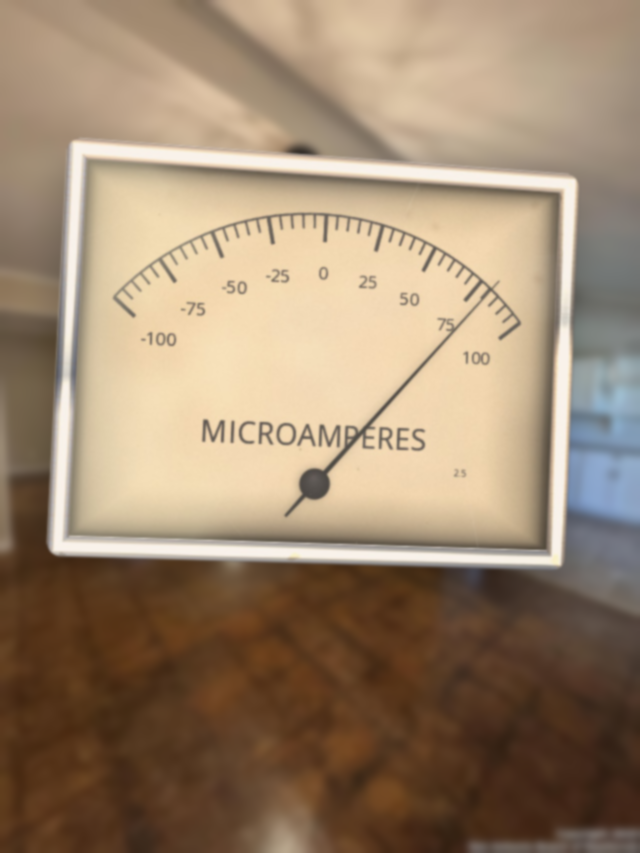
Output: **80** µA
